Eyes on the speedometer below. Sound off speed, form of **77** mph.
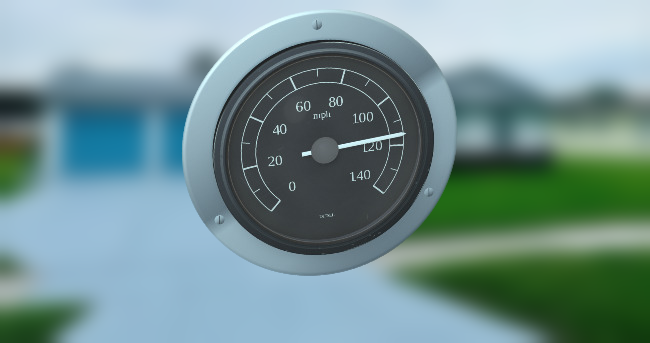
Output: **115** mph
